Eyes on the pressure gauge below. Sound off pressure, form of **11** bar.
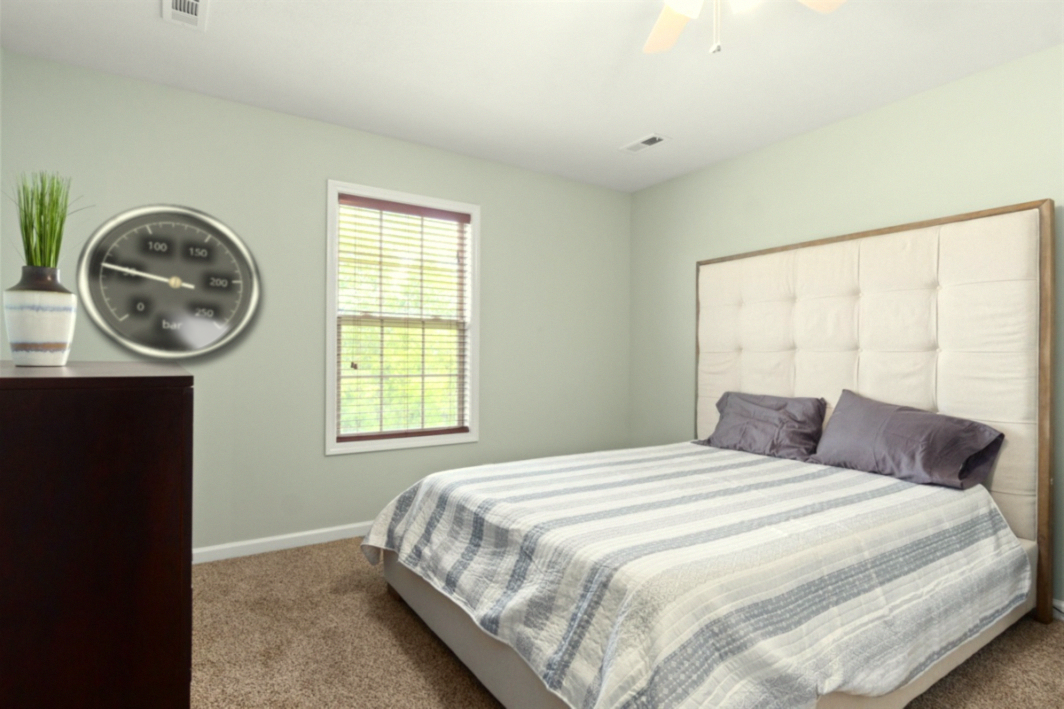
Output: **50** bar
